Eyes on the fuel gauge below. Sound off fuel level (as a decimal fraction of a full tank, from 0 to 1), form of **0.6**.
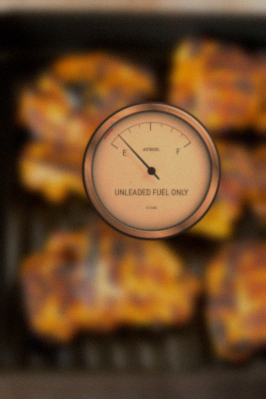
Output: **0.125**
